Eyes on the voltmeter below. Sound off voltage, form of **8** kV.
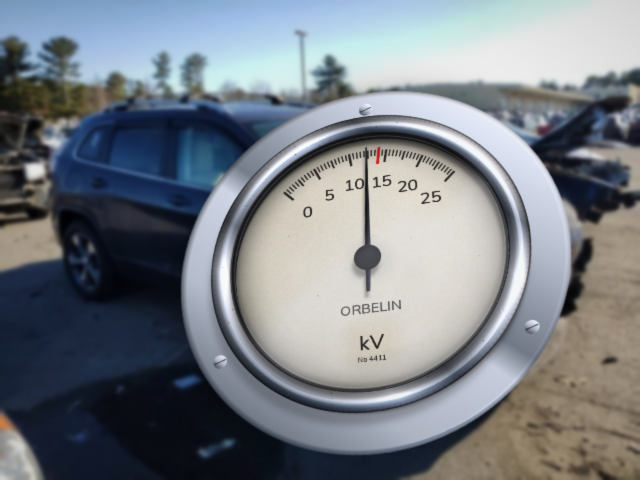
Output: **12.5** kV
